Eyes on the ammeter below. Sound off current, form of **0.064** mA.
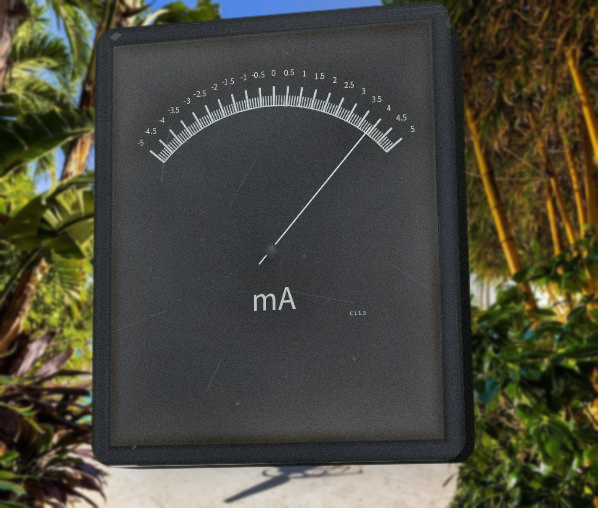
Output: **4** mA
